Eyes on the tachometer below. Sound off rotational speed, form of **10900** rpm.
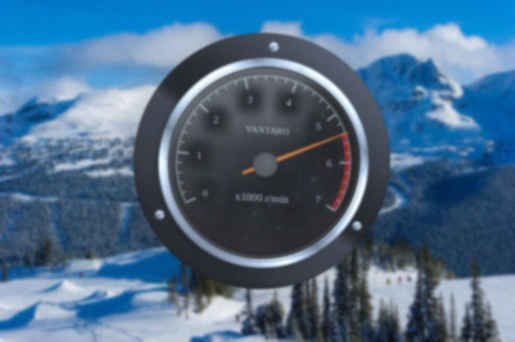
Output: **5400** rpm
